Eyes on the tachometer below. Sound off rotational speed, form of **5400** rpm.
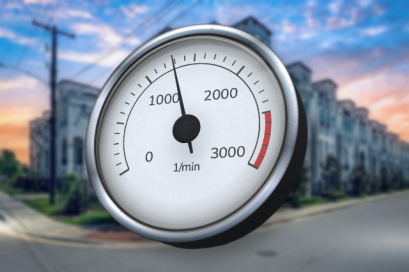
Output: **1300** rpm
